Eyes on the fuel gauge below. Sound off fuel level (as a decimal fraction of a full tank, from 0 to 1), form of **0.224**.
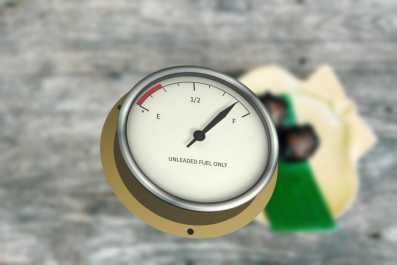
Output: **0.875**
